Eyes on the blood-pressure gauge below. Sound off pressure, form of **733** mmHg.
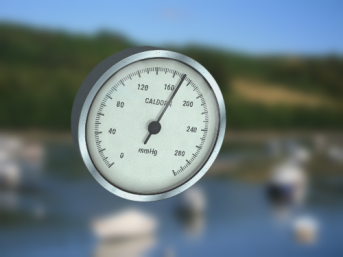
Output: **170** mmHg
